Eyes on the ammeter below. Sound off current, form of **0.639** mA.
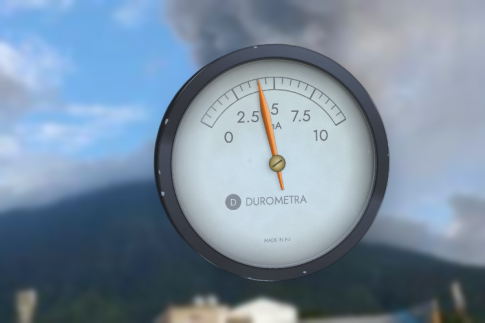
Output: **4** mA
